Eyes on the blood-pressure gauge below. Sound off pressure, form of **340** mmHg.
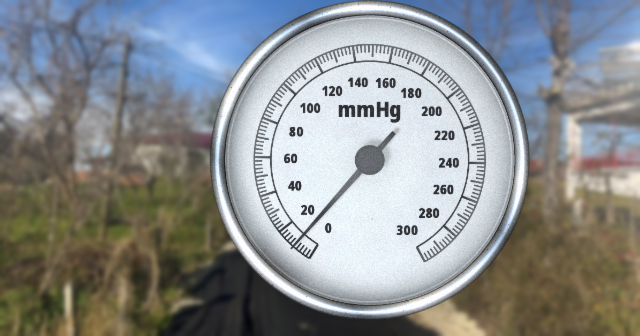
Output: **10** mmHg
